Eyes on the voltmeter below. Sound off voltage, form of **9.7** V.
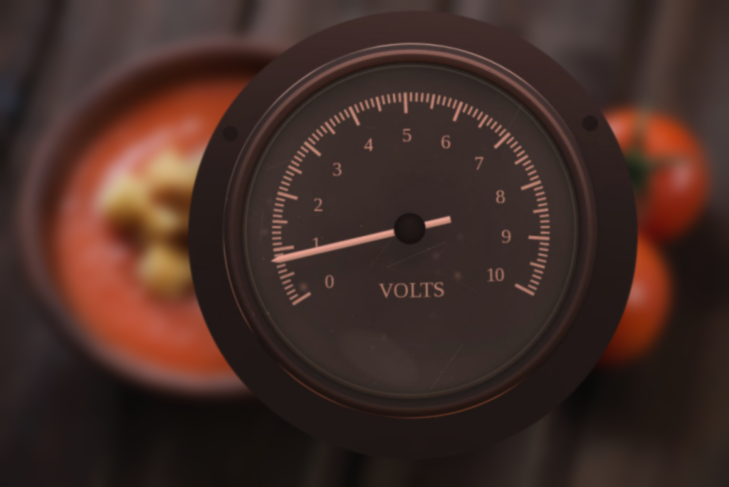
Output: **0.8** V
